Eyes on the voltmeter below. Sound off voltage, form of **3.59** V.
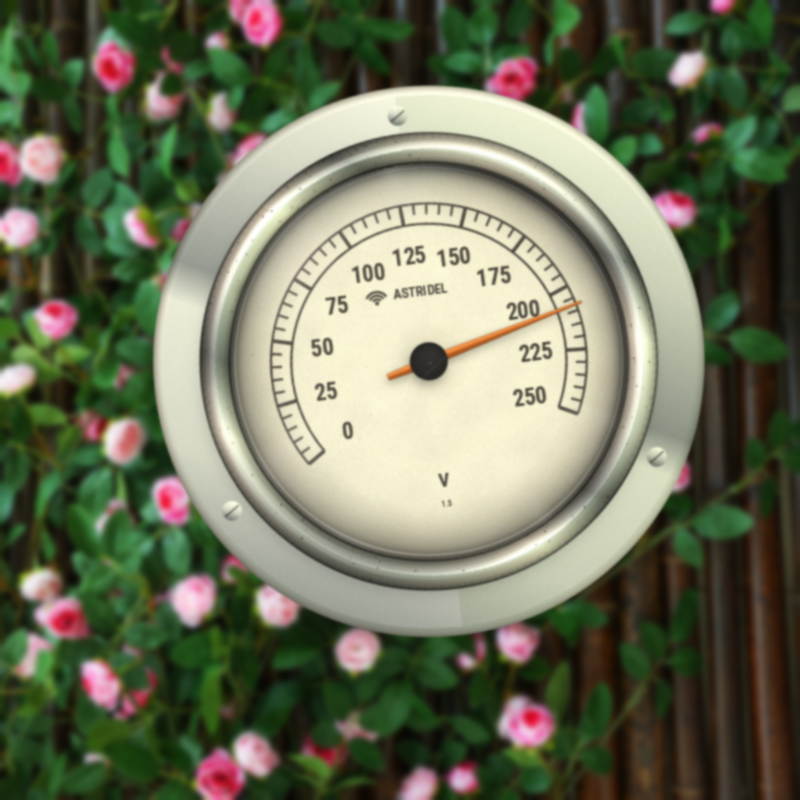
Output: **207.5** V
